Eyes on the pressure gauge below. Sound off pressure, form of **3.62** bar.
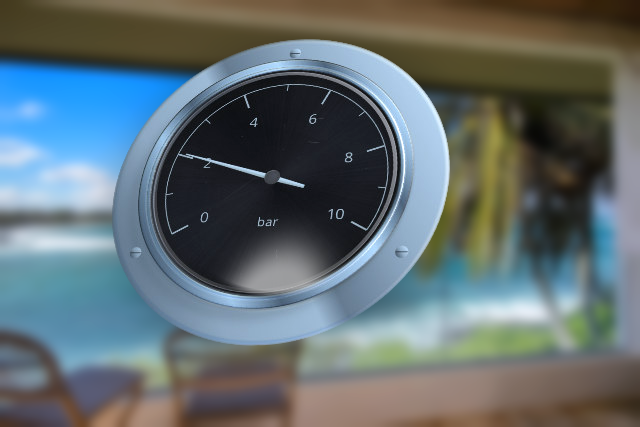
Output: **2** bar
